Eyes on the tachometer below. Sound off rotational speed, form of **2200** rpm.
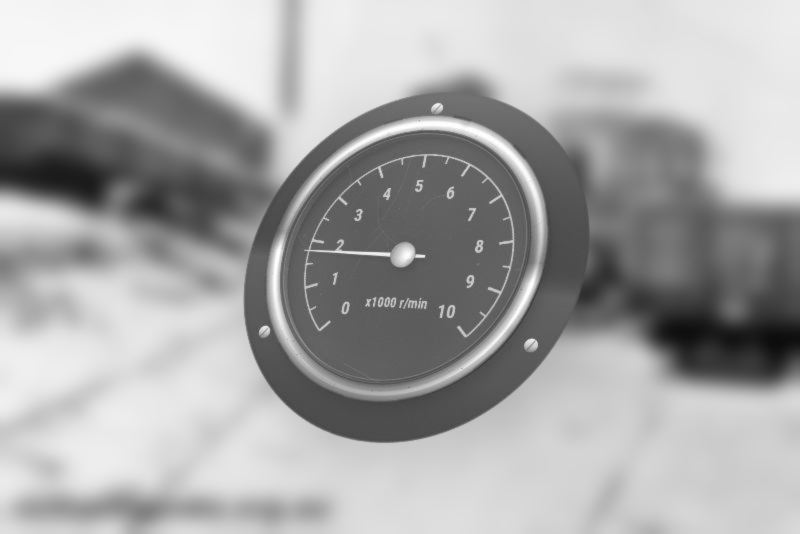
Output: **1750** rpm
